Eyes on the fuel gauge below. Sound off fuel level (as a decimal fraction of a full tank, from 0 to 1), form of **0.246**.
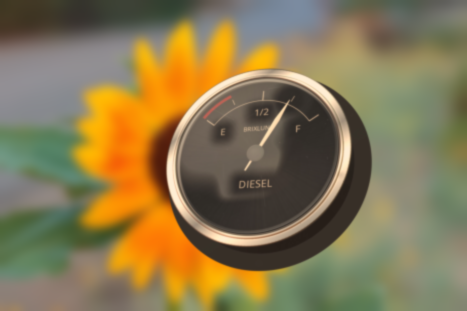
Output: **0.75**
